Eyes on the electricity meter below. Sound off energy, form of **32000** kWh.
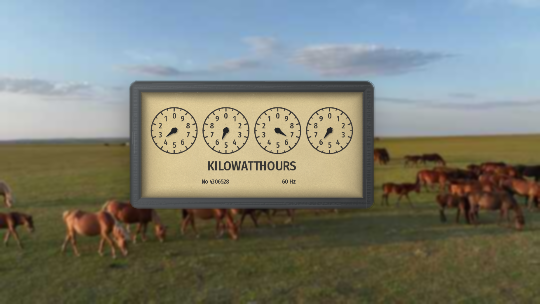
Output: **3566** kWh
